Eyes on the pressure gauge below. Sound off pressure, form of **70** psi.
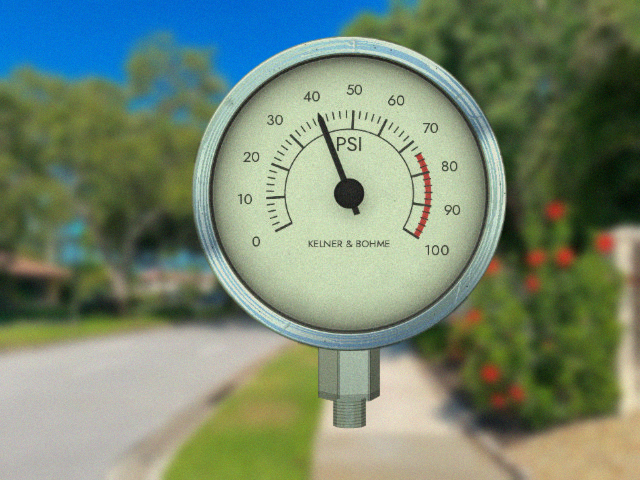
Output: **40** psi
